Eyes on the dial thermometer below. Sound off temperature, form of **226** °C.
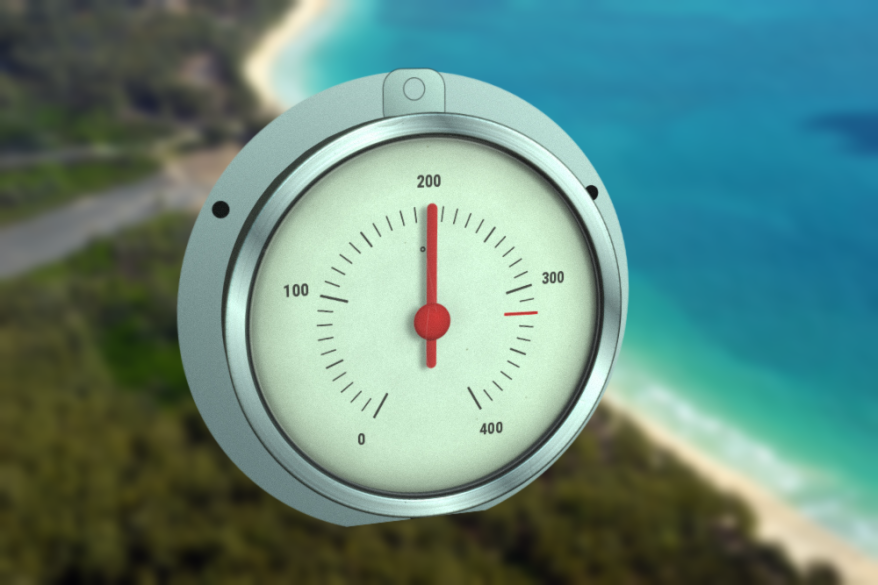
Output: **200** °C
